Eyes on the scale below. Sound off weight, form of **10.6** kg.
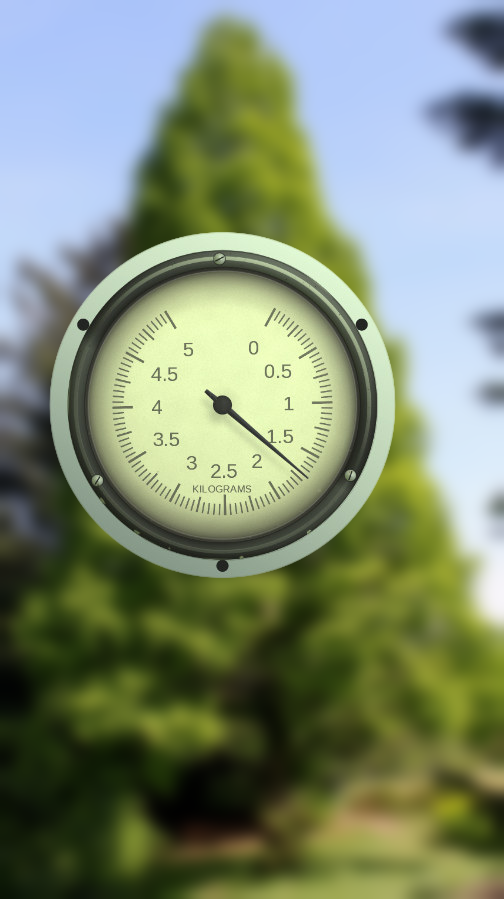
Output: **1.7** kg
